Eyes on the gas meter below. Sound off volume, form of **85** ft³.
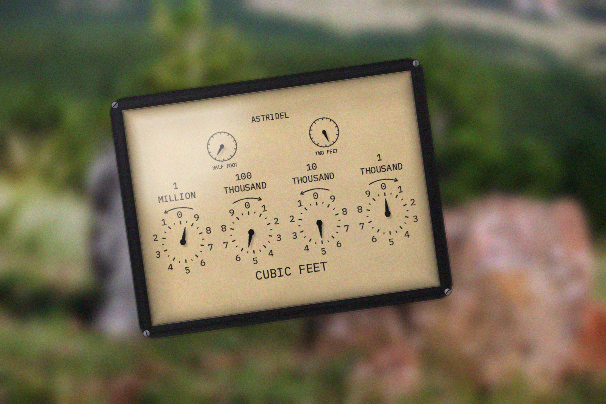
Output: **955000** ft³
